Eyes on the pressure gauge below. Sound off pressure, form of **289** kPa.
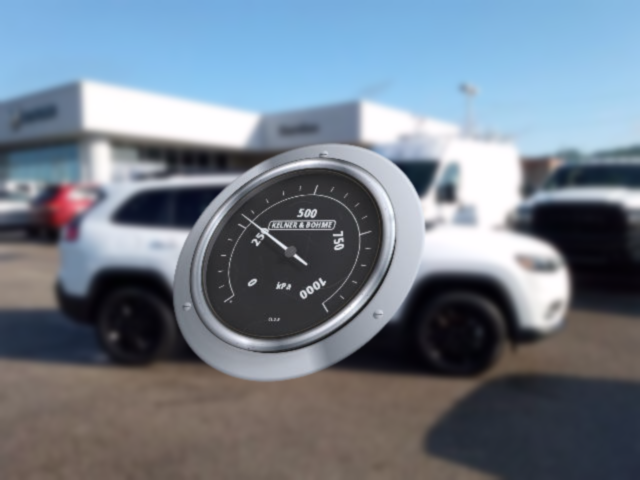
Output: **275** kPa
